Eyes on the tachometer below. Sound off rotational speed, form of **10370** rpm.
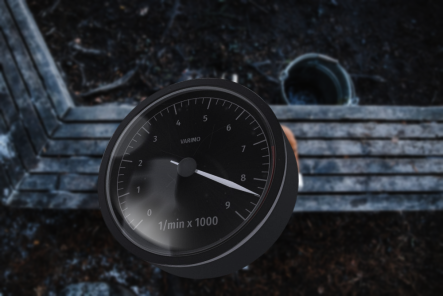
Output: **8400** rpm
